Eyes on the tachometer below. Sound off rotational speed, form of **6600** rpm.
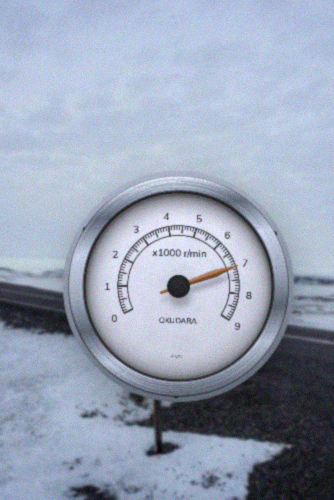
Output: **7000** rpm
